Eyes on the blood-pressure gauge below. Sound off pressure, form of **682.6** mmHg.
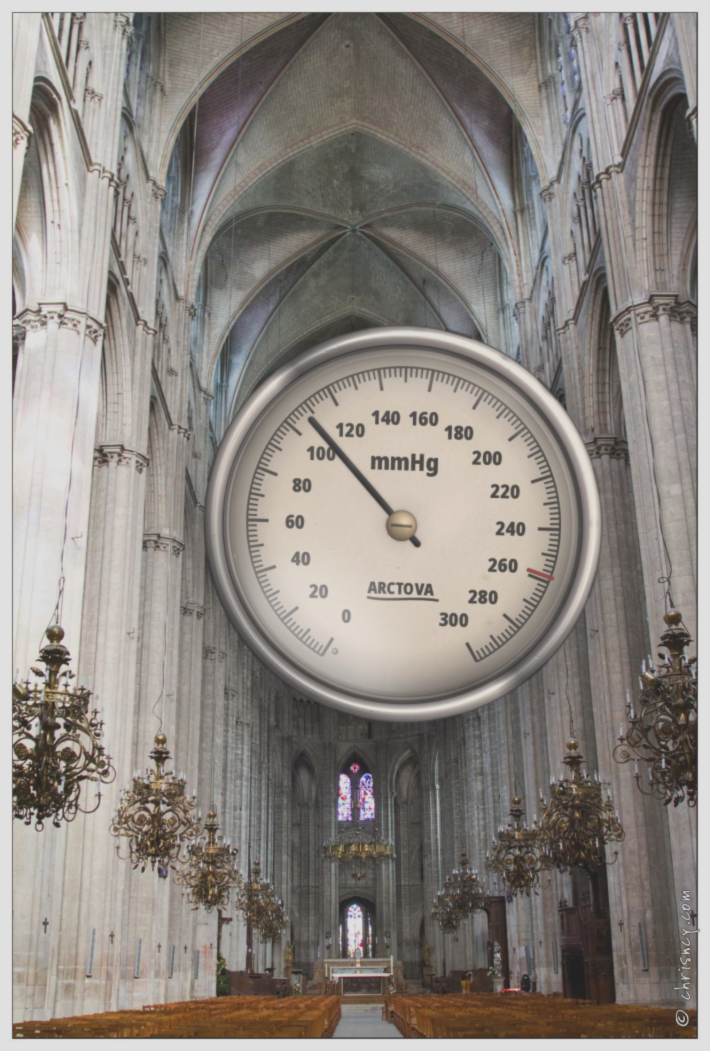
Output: **108** mmHg
